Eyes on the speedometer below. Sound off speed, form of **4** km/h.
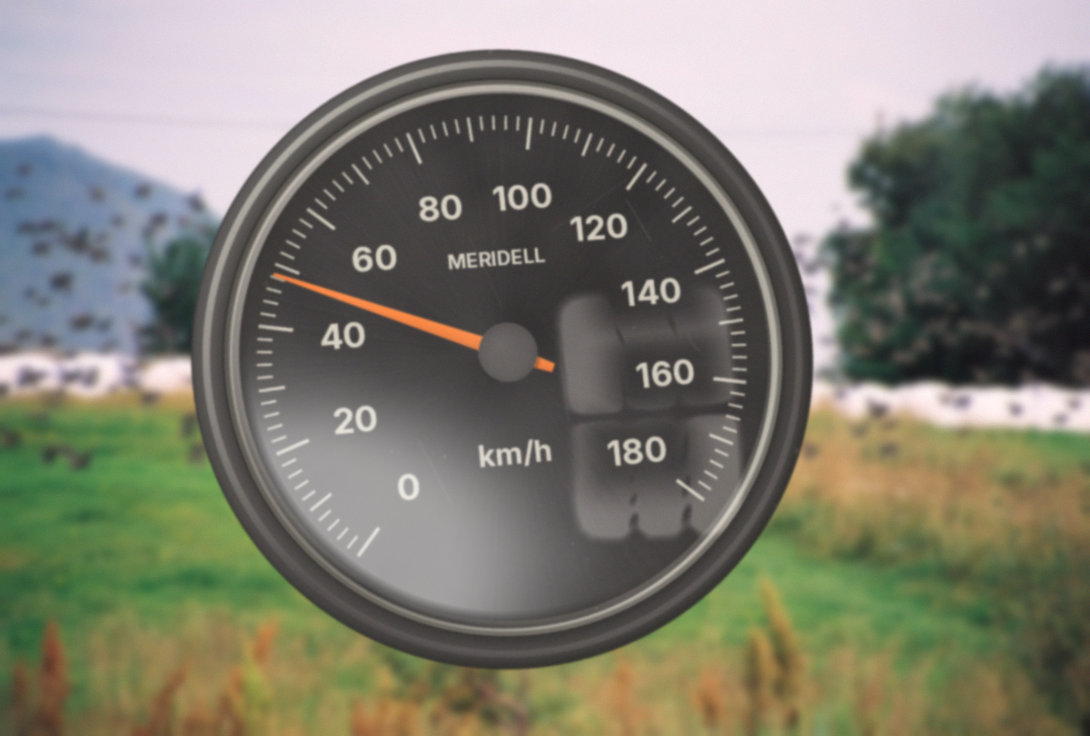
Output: **48** km/h
